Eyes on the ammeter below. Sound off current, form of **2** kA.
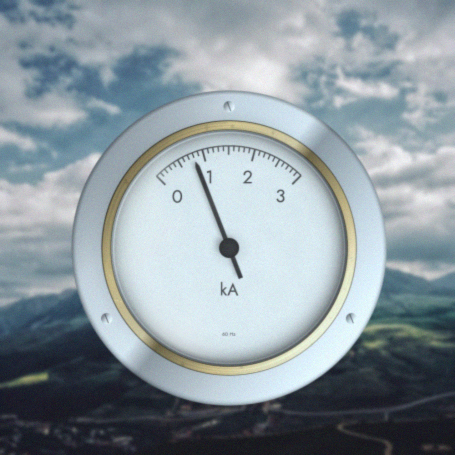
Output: **0.8** kA
